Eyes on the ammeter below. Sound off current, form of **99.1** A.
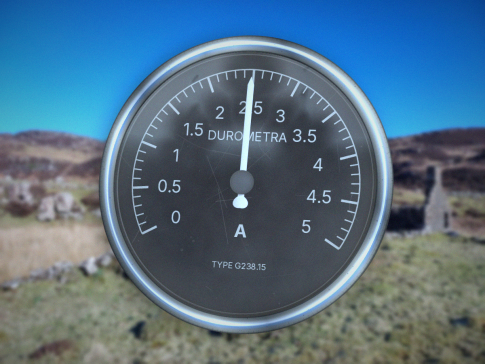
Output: **2.5** A
